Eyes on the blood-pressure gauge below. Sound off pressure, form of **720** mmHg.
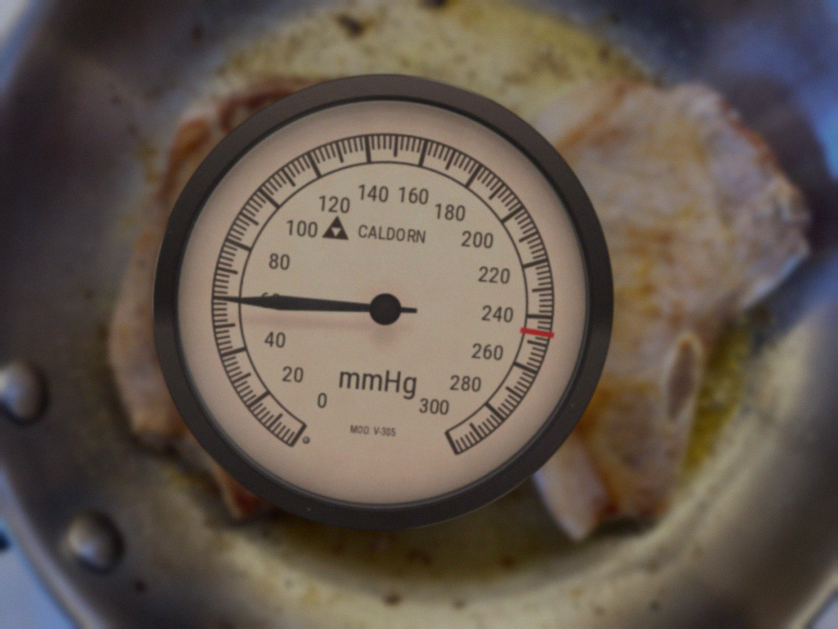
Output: **60** mmHg
